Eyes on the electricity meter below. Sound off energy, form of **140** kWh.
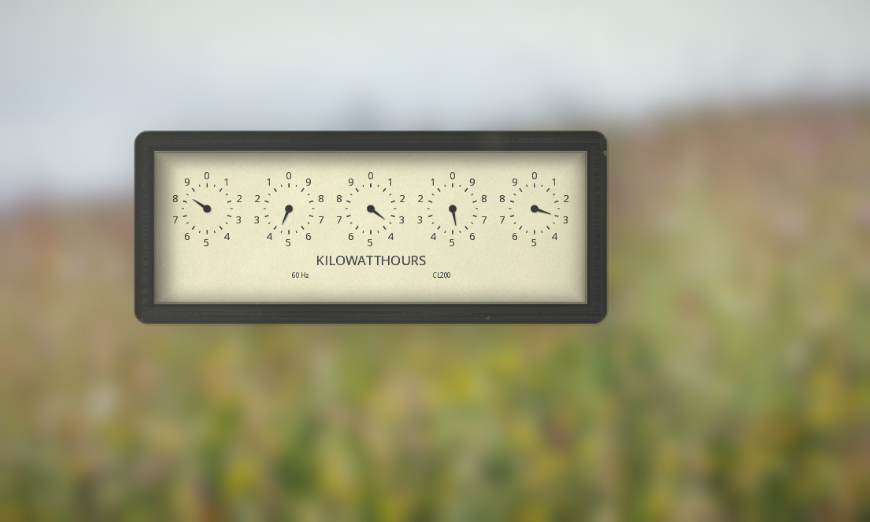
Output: **84353** kWh
